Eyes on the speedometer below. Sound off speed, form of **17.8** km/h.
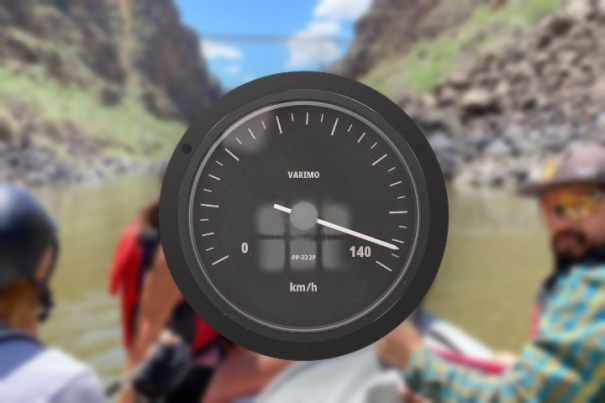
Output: **132.5** km/h
